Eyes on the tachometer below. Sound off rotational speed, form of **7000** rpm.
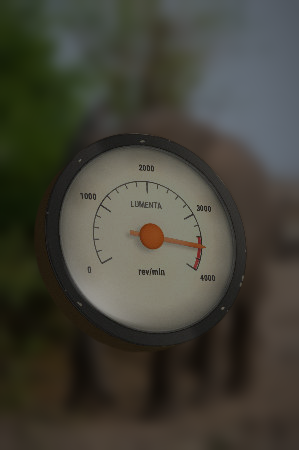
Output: **3600** rpm
